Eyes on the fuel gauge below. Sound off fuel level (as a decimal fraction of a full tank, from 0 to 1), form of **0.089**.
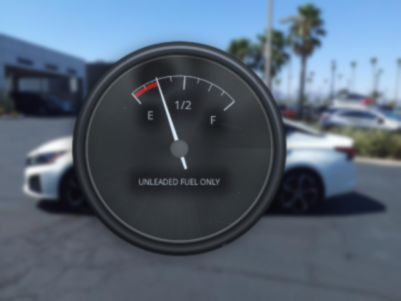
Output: **0.25**
